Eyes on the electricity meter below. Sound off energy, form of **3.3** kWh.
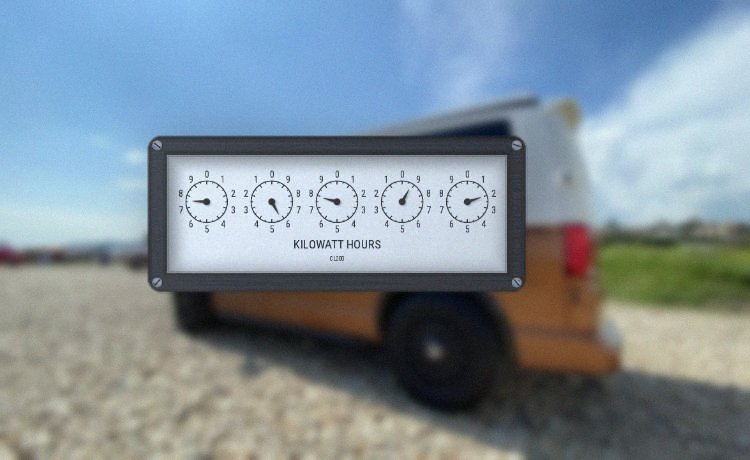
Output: **75792** kWh
